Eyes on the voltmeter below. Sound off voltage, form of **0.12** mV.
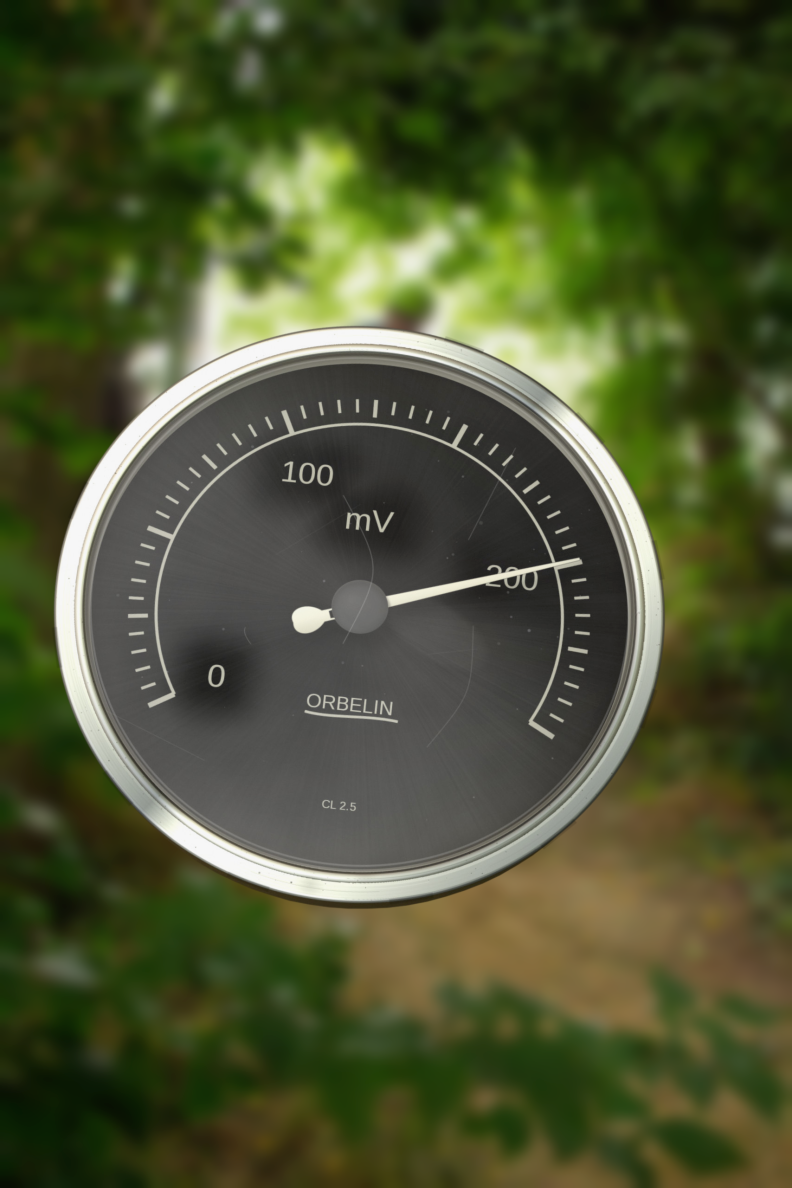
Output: **200** mV
